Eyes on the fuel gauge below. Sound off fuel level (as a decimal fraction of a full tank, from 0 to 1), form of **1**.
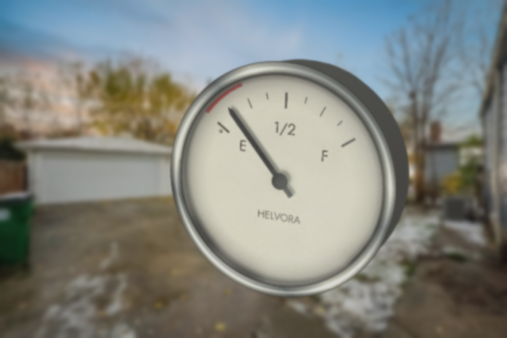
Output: **0.125**
